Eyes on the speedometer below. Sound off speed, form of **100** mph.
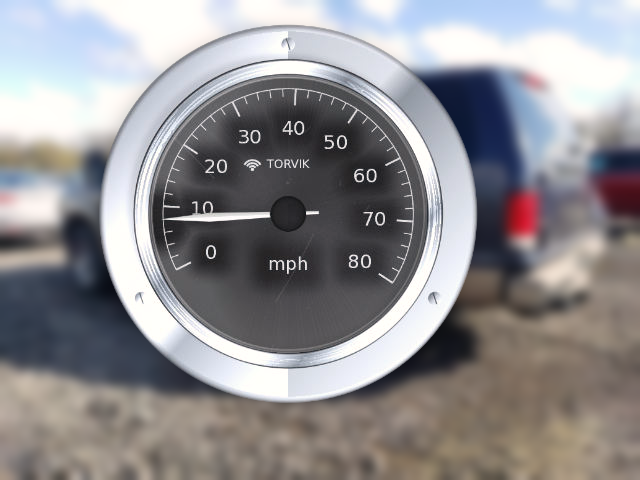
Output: **8** mph
